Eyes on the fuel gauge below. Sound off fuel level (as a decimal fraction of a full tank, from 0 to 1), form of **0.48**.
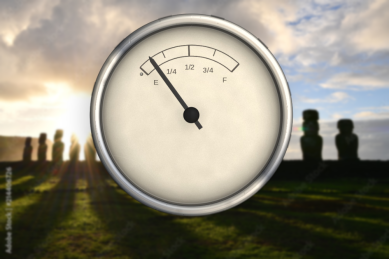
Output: **0.125**
